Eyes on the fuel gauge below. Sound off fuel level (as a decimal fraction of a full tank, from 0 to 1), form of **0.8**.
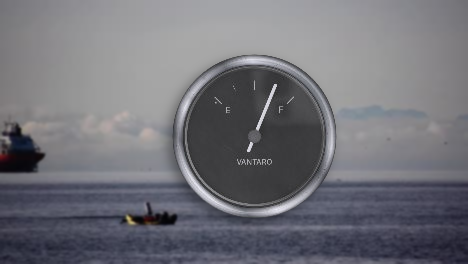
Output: **0.75**
